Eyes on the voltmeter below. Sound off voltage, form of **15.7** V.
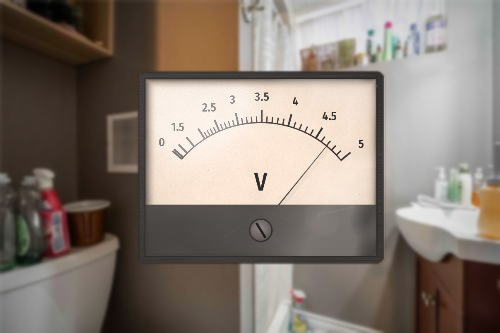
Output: **4.7** V
